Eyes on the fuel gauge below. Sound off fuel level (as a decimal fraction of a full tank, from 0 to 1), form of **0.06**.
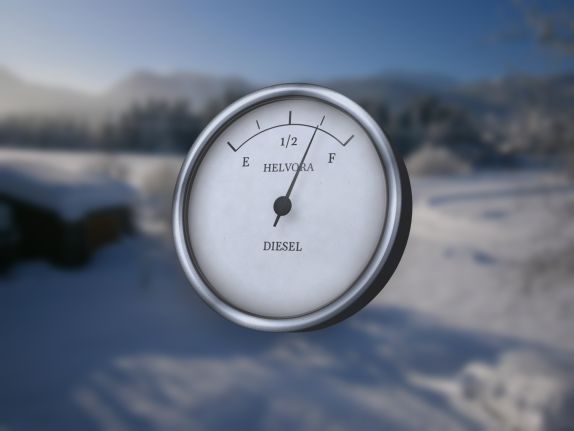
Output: **0.75**
